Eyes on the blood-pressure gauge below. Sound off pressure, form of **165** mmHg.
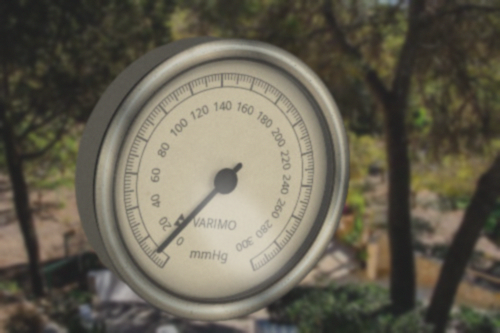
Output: **10** mmHg
